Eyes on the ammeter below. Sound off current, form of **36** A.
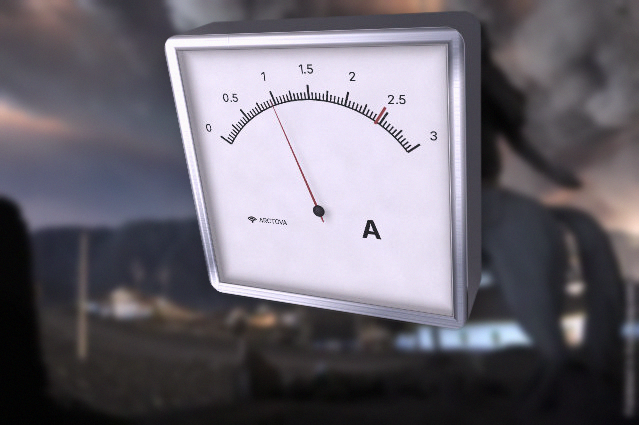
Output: **1** A
